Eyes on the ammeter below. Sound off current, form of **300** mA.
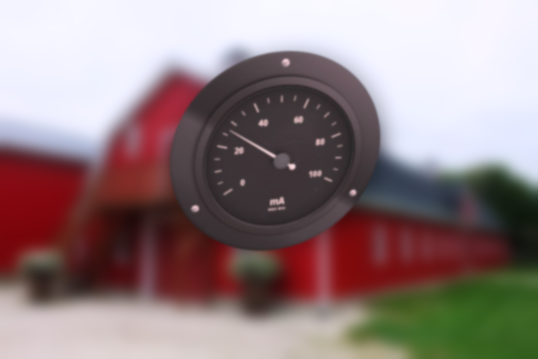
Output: **27.5** mA
